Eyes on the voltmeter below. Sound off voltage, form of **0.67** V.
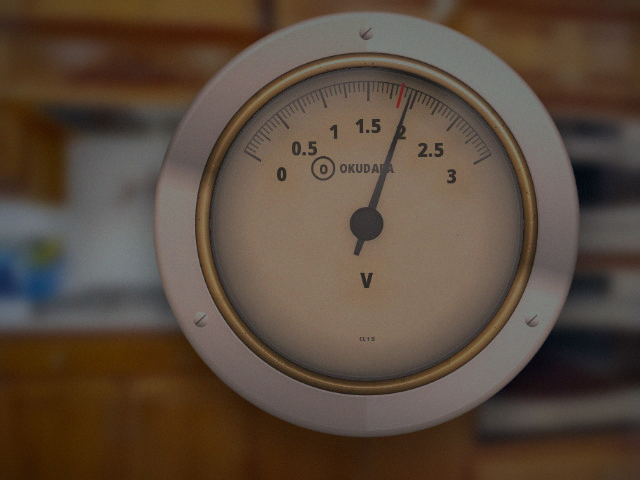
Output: **1.95** V
